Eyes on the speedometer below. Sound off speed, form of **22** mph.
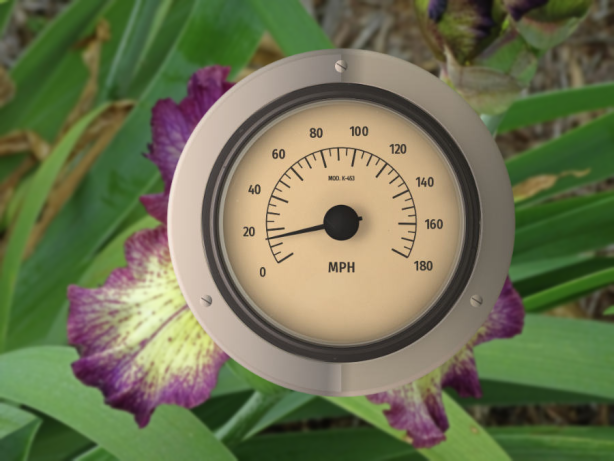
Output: **15** mph
